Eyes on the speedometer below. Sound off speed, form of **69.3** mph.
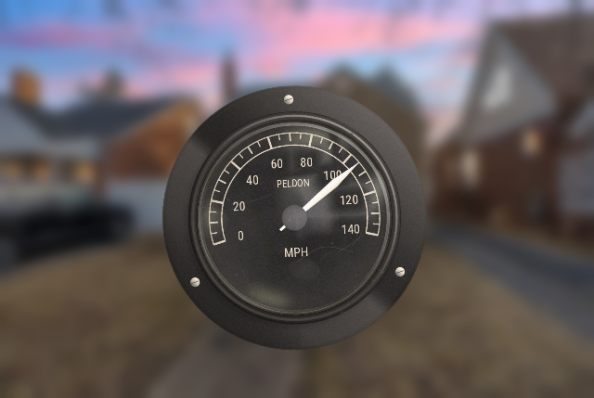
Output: **105** mph
